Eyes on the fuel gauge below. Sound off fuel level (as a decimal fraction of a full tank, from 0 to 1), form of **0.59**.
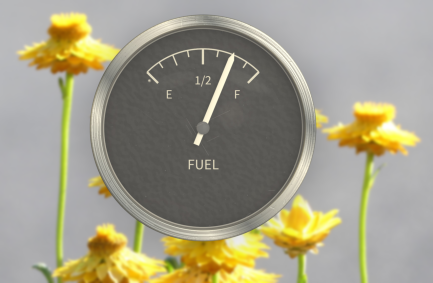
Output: **0.75**
